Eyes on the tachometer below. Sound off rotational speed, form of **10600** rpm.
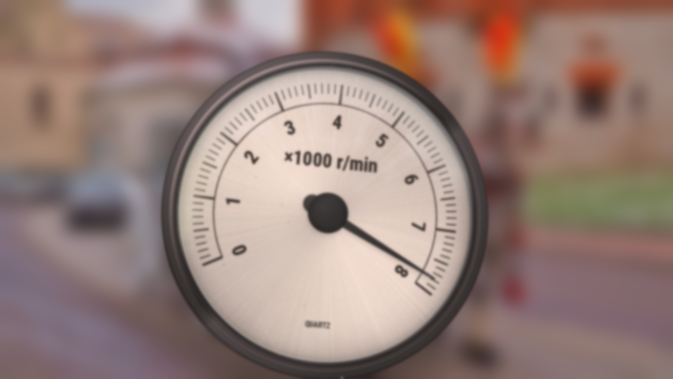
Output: **7800** rpm
